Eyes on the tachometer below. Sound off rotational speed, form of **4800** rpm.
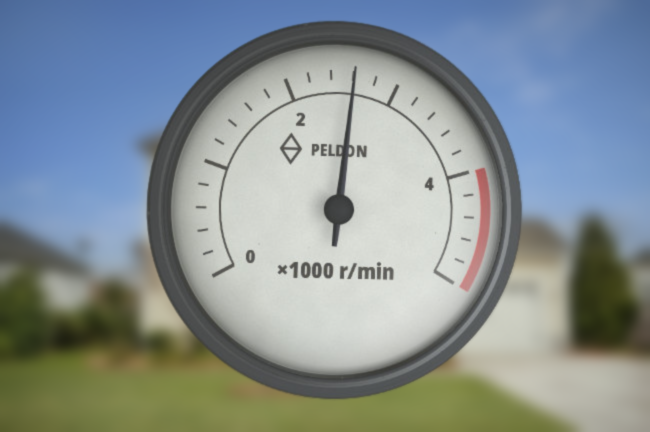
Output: **2600** rpm
